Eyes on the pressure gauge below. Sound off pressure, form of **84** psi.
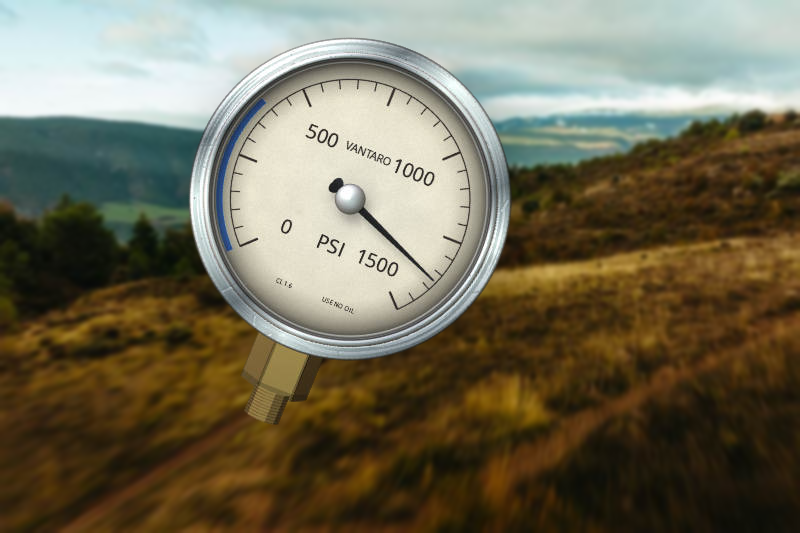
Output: **1375** psi
